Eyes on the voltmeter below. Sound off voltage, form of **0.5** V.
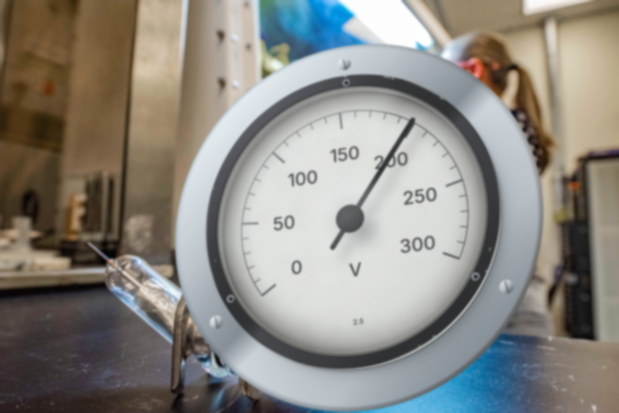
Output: **200** V
